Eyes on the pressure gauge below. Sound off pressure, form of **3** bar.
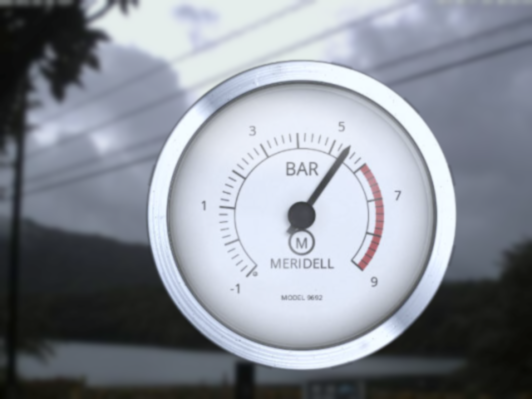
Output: **5.4** bar
